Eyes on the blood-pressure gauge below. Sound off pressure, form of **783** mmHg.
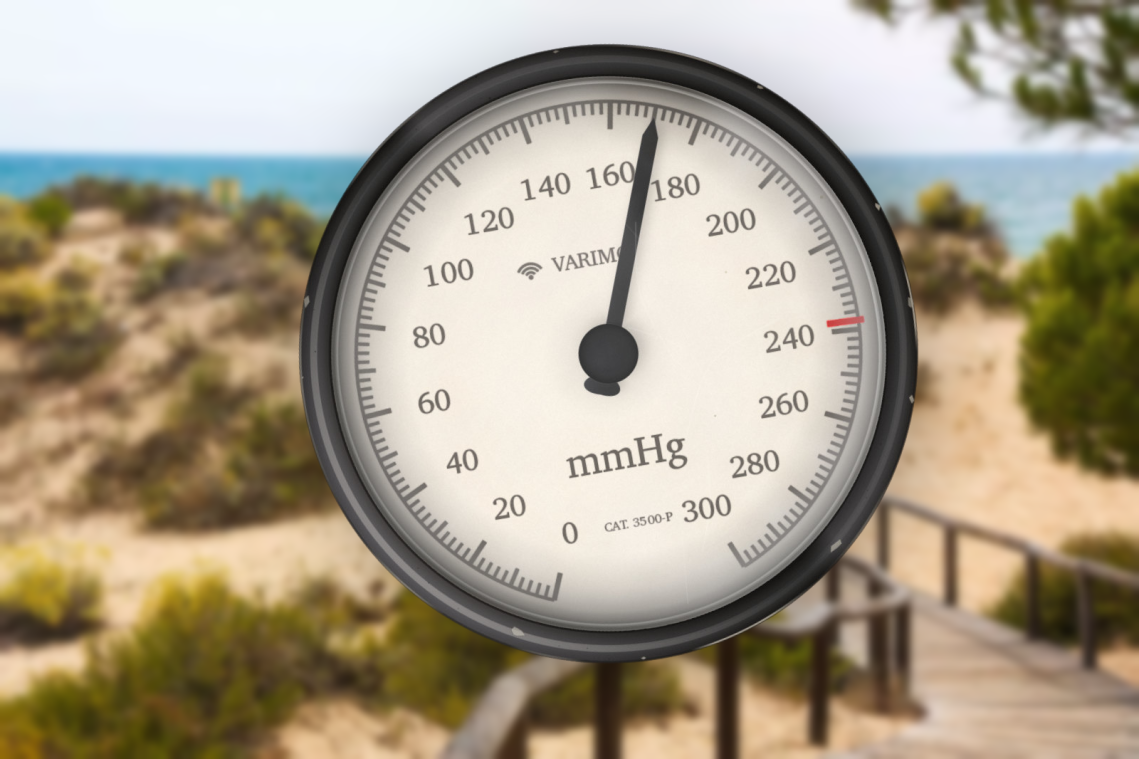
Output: **170** mmHg
